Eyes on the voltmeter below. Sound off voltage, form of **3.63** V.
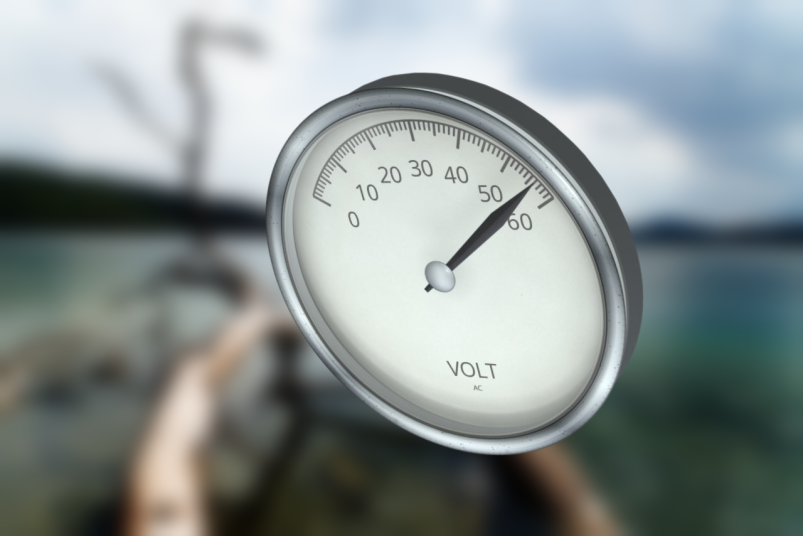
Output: **56** V
